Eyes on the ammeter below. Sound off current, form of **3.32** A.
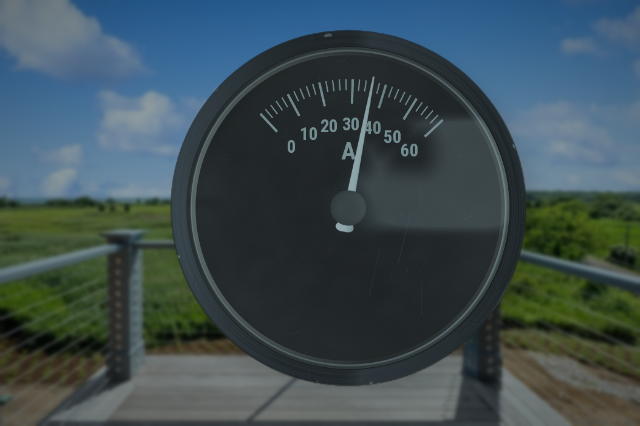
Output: **36** A
